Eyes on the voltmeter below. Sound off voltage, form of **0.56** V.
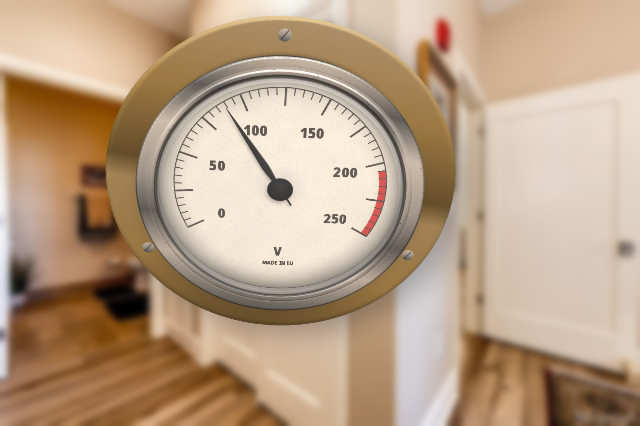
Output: **90** V
